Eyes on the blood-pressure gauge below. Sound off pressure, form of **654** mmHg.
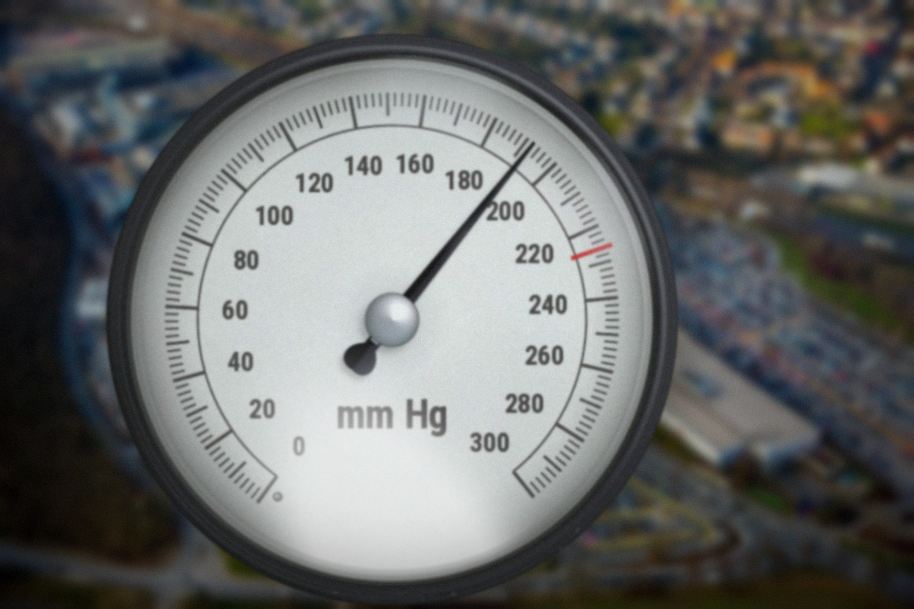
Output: **192** mmHg
